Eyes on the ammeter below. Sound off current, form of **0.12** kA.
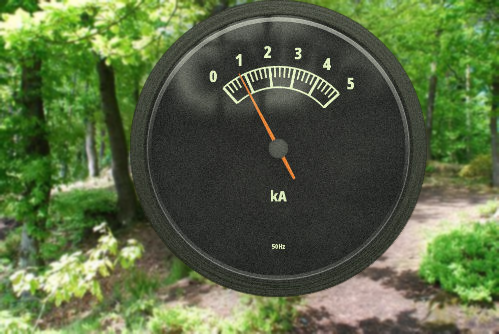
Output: **0.8** kA
